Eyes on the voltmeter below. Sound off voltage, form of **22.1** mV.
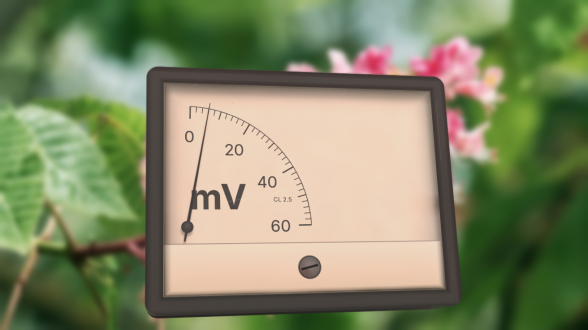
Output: **6** mV
